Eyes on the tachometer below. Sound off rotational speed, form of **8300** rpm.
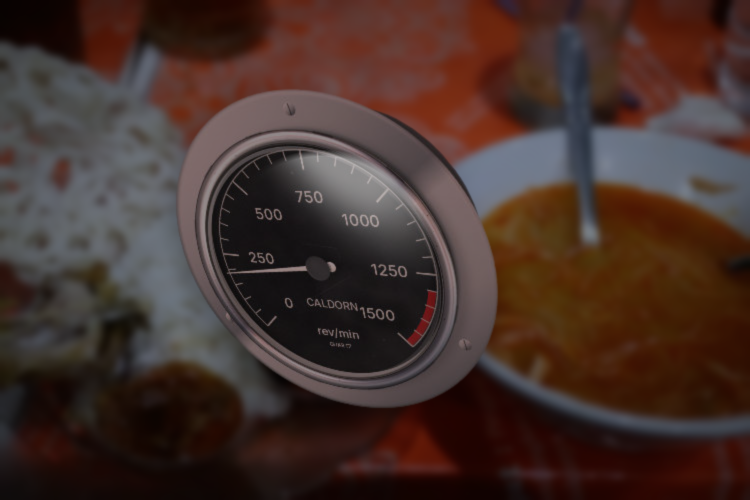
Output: **200** rpm
